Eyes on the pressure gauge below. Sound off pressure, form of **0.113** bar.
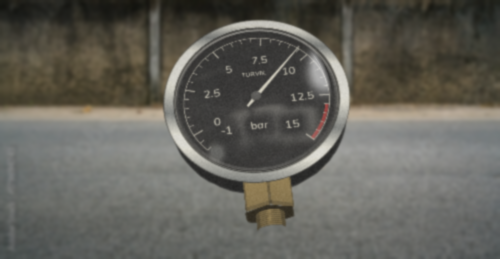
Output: **9.5** bar
